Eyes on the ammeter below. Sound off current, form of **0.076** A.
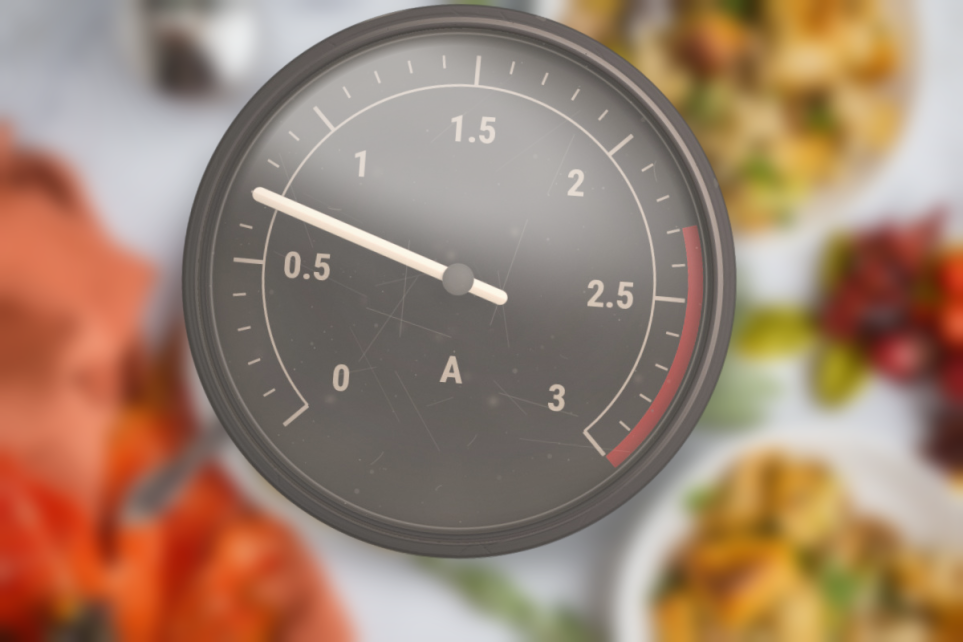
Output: **0.7** A
